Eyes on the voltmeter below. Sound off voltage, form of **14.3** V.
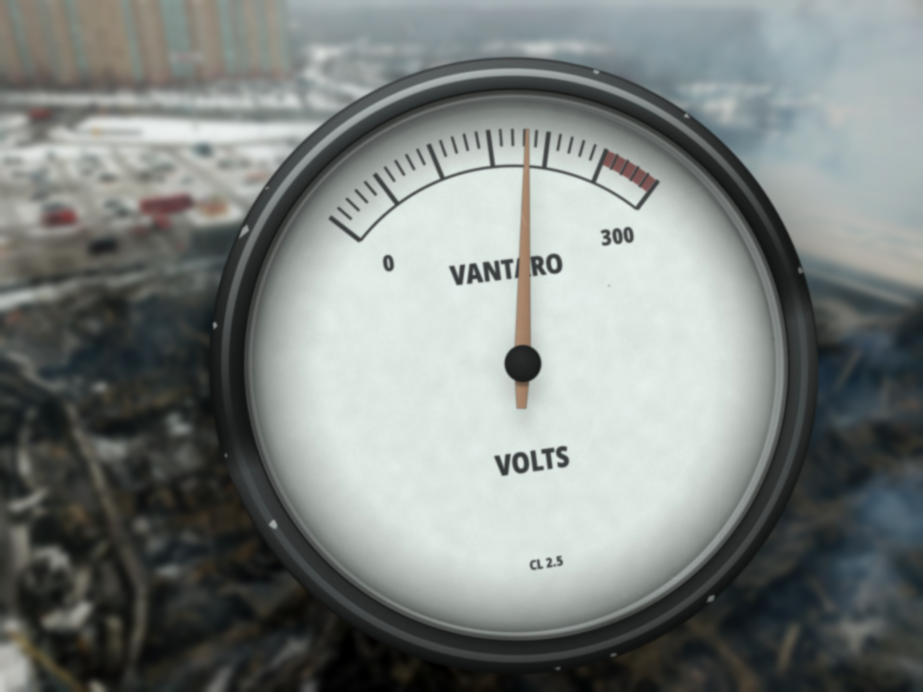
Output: **180** V
